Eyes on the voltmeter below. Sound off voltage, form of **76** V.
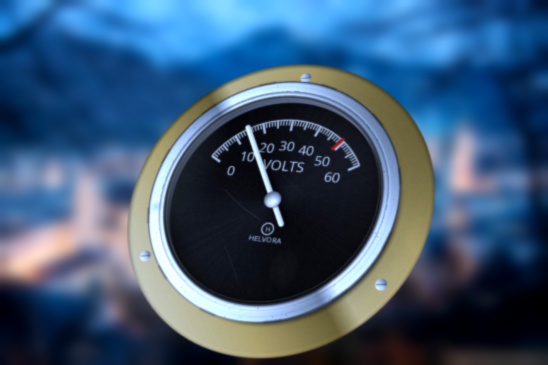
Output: **15** V
